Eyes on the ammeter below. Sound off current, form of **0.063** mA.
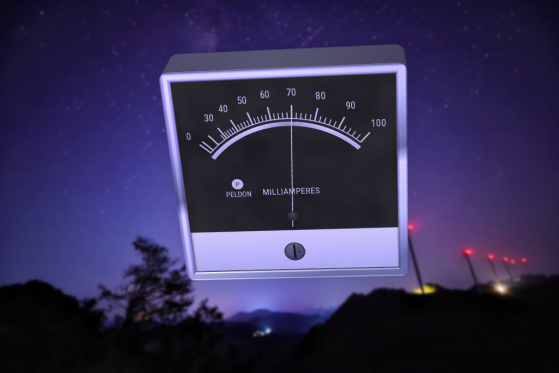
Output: **70** mA
